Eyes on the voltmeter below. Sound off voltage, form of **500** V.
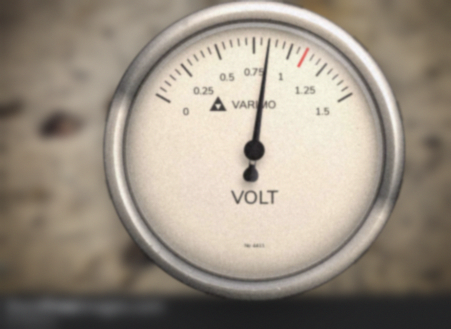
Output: **0.85** V
